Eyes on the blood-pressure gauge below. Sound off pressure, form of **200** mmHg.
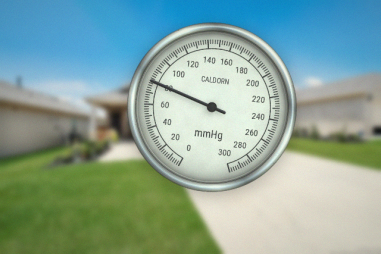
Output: **80** mmHg
